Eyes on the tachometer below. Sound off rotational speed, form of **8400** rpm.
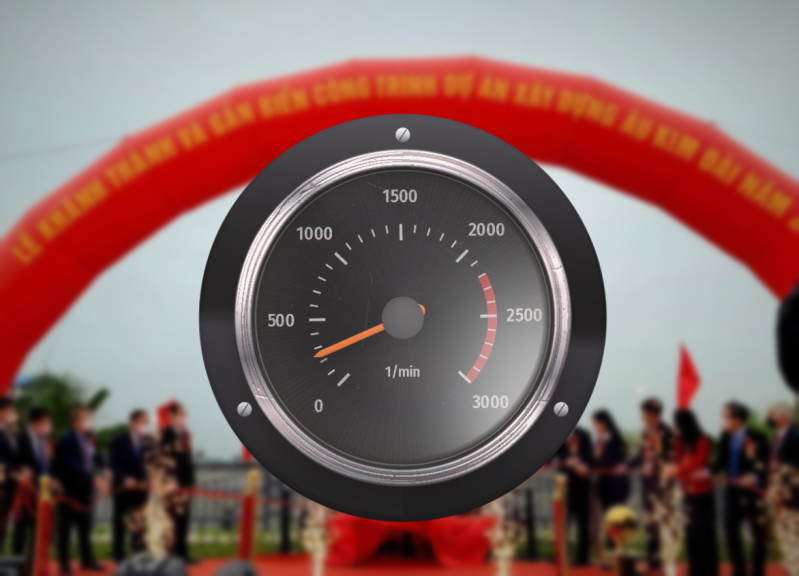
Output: **250** rpm
